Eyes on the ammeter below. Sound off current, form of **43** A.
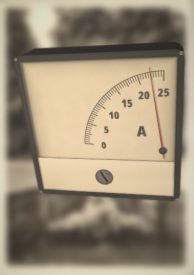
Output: **22.5** A
